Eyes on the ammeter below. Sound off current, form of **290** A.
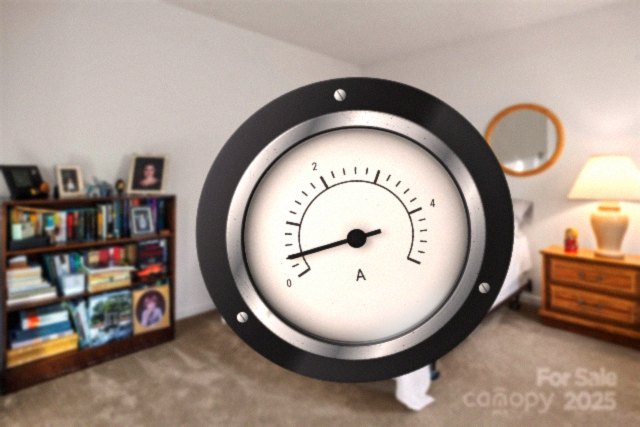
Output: **0.4** A
